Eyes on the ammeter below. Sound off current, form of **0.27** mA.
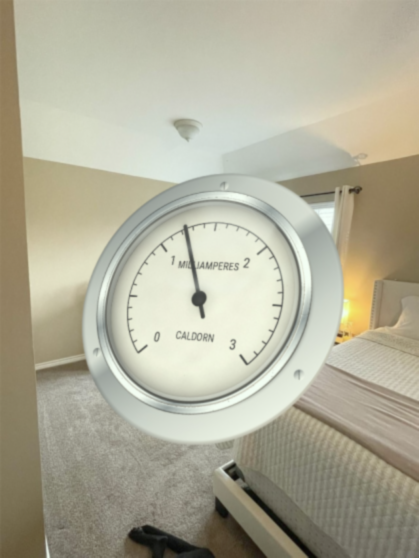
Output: **1.25** mA
